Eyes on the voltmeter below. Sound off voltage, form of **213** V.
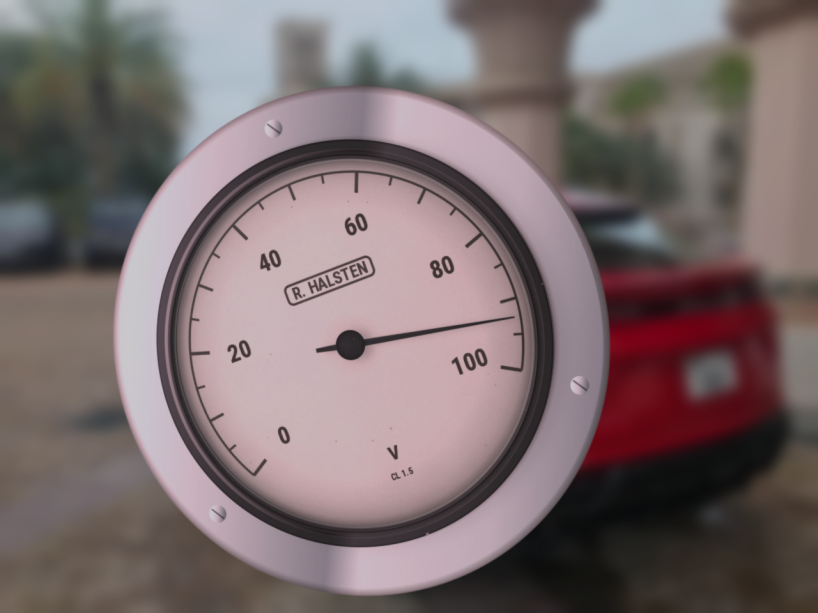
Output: **92.5** V
